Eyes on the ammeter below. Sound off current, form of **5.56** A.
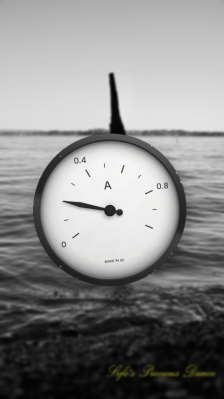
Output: **0.2** A
